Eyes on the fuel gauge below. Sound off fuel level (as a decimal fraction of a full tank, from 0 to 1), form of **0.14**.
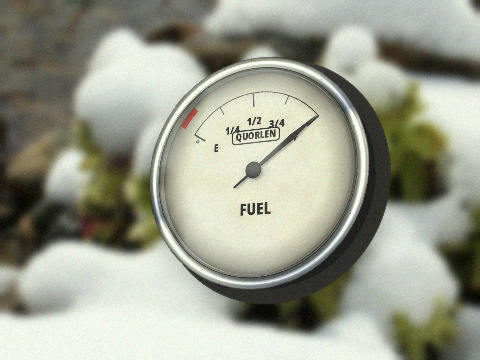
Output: **1**
